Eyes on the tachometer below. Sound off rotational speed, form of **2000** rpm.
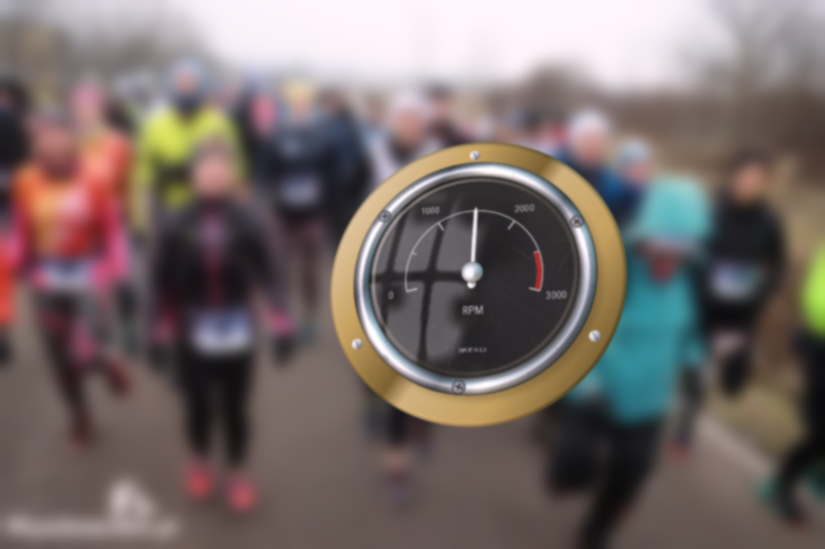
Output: **1500** rpm
